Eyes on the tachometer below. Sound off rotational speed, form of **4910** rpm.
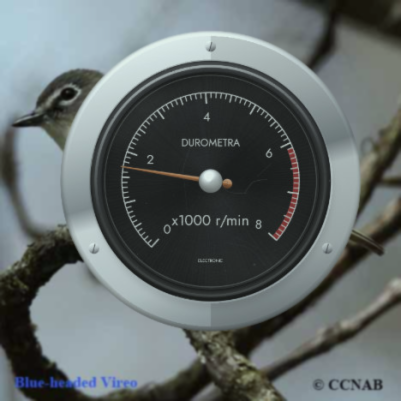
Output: **1700** rpm
